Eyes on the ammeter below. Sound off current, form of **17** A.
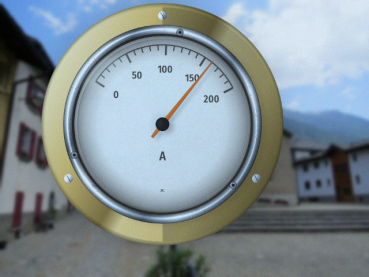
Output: **160** A
